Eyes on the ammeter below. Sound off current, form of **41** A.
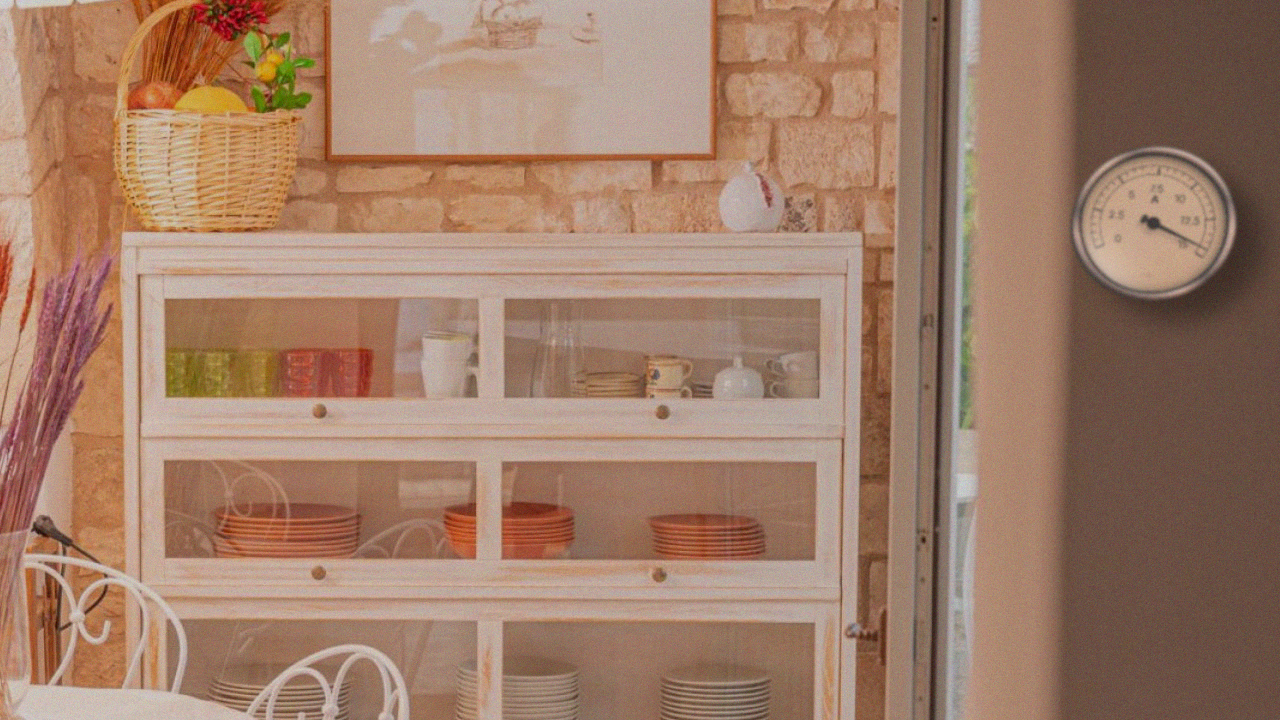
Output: **14.5** A
